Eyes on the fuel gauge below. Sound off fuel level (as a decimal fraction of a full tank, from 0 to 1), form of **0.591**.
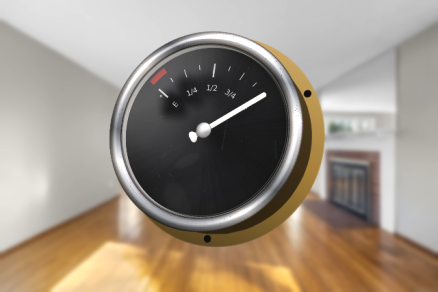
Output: **1**
